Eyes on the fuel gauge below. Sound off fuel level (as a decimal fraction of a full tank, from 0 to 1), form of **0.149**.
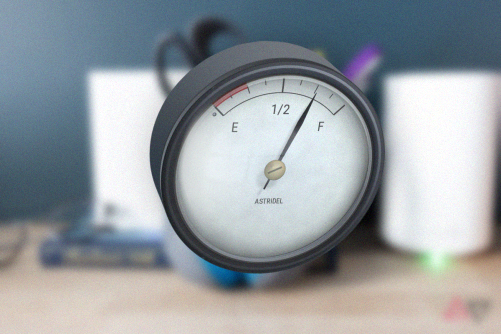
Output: **0.75**
